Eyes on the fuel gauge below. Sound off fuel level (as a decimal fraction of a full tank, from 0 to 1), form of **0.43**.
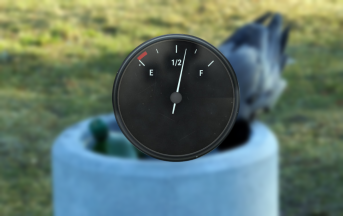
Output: **0.625**
